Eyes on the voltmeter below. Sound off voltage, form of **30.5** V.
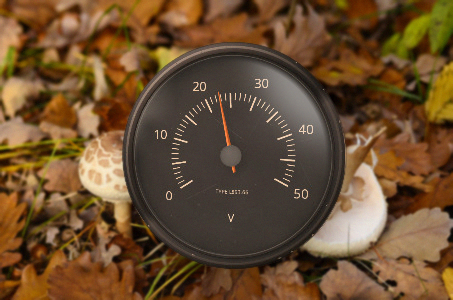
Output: **23** V
